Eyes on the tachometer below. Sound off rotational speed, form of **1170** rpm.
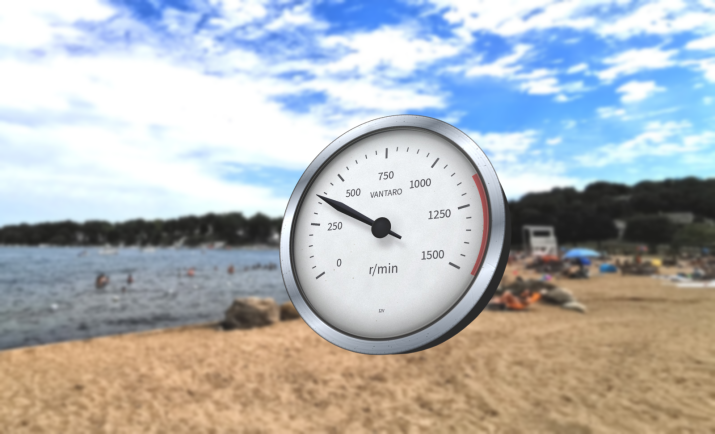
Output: **375** rpm
